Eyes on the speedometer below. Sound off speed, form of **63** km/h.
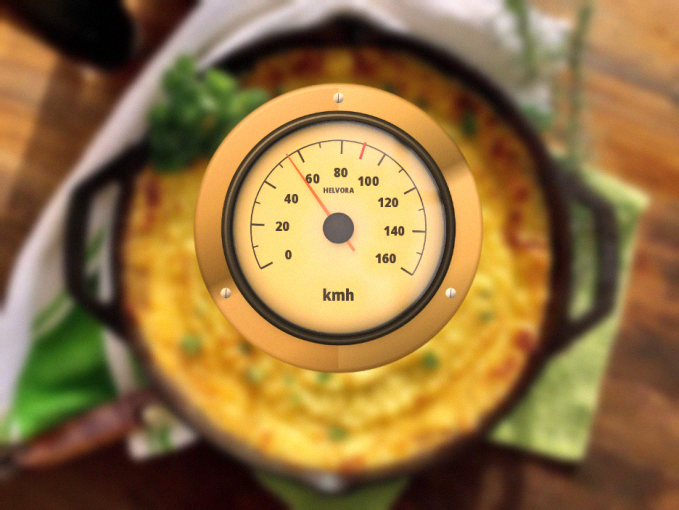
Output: **55** km/h
